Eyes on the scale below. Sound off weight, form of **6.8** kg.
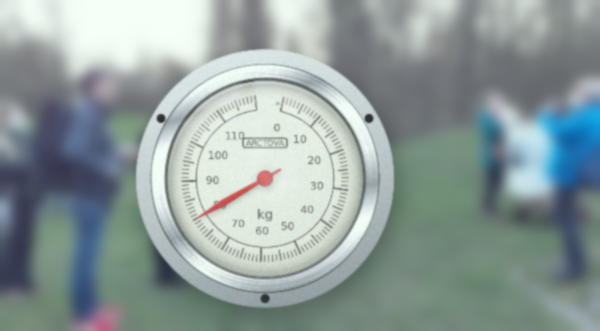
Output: **80** kg
